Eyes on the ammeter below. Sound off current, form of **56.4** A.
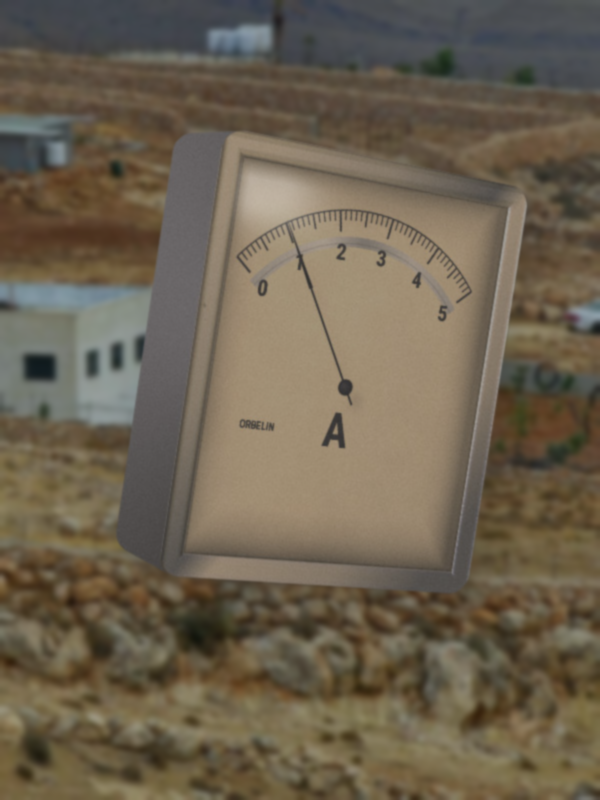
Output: **1** A
